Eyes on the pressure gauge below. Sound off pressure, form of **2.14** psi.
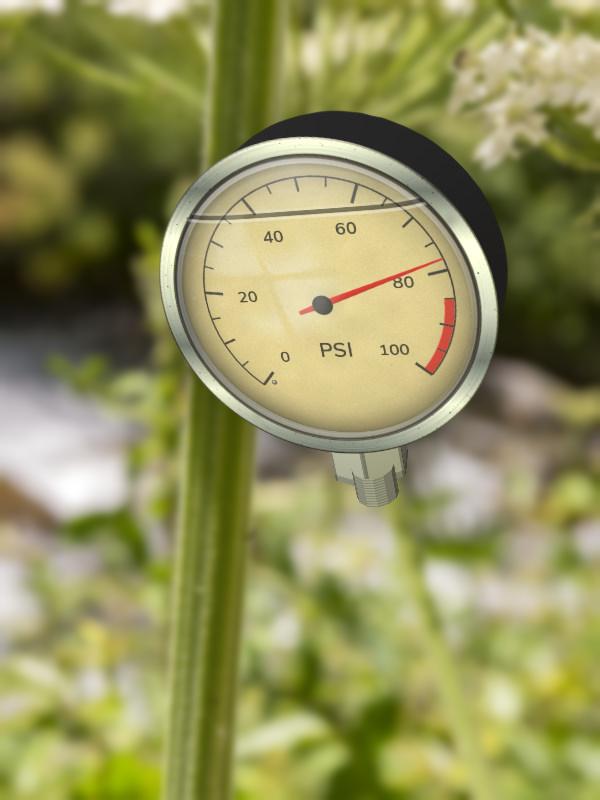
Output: **77.5** psi
